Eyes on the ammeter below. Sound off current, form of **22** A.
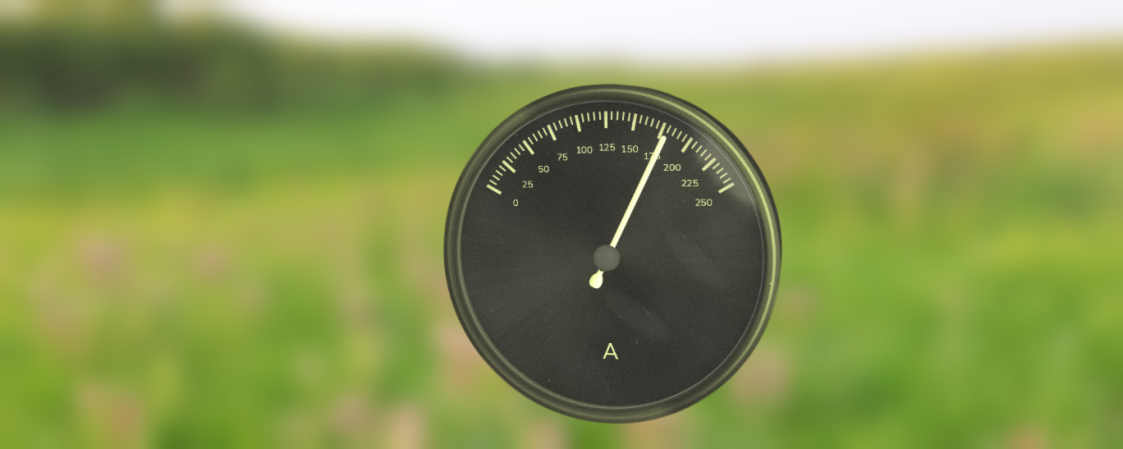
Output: **180** A
